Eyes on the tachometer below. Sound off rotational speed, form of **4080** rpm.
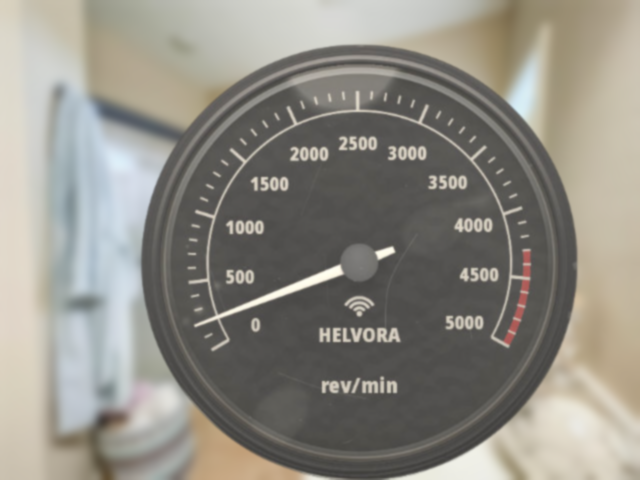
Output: **200** rpm
